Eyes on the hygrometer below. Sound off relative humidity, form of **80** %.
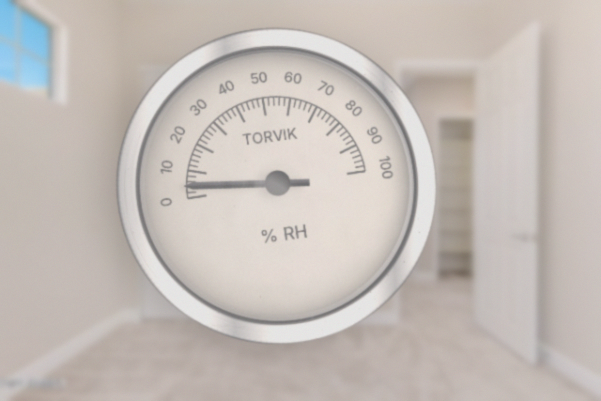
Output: **4** %
